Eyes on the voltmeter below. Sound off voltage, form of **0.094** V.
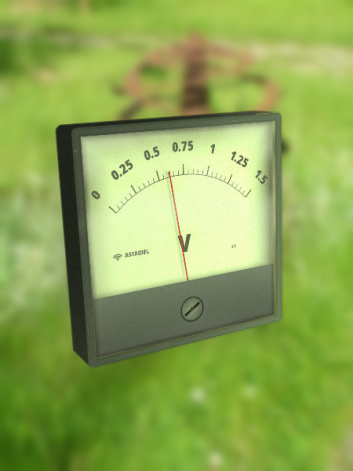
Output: **0.6** V
